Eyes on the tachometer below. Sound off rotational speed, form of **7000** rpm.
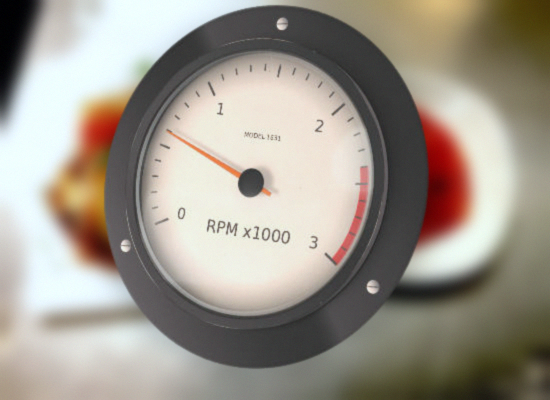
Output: **600** rpm
